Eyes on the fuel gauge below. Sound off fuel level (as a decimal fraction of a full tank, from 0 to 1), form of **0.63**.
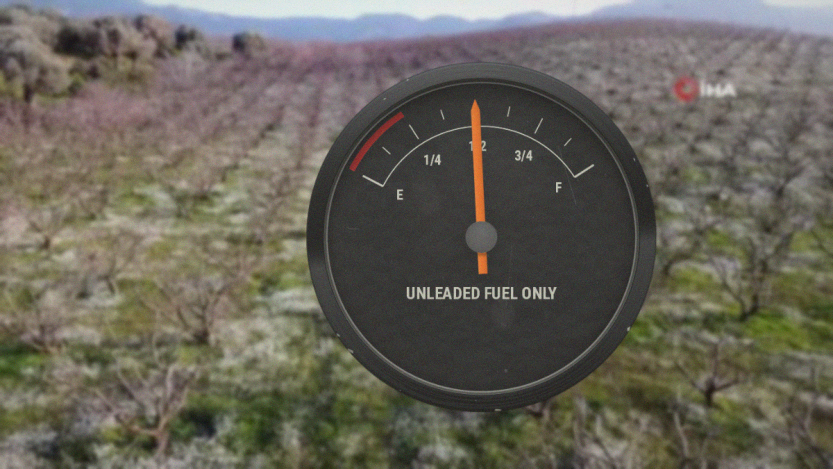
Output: **0.5**
